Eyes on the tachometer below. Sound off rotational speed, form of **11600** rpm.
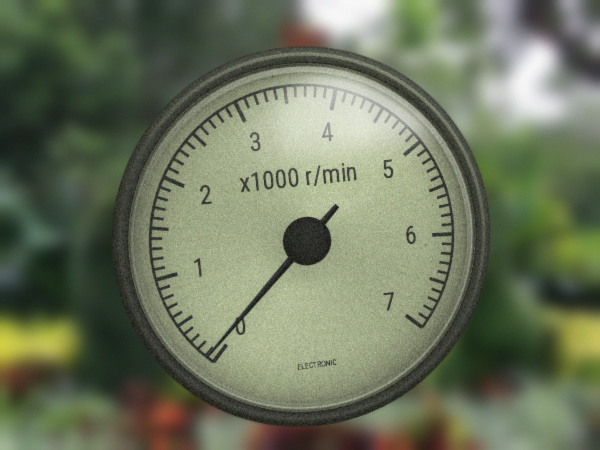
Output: **100** rpm
